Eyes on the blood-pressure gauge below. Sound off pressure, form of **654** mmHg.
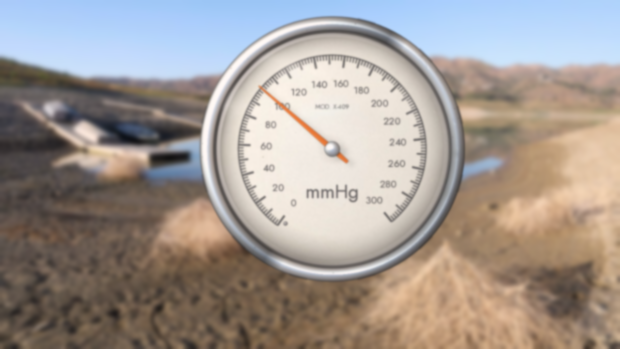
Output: **100** mmHg
